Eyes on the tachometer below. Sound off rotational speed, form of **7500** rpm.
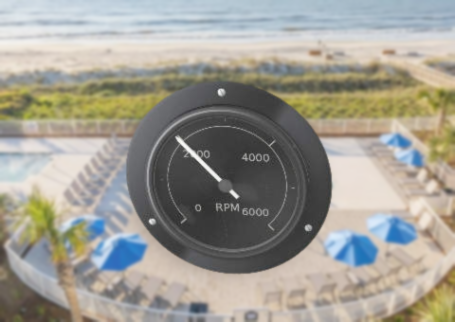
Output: **2000** rpm
